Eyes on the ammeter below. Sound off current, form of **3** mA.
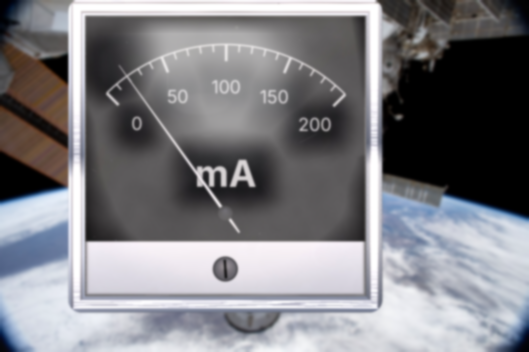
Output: **20** mA
